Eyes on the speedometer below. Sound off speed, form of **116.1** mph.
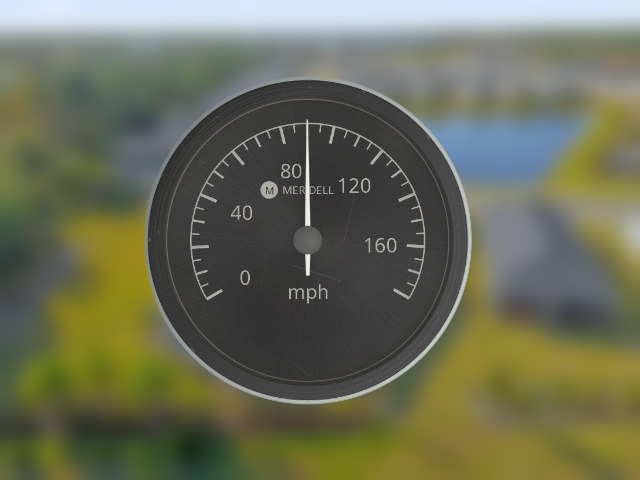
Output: **90** mph
